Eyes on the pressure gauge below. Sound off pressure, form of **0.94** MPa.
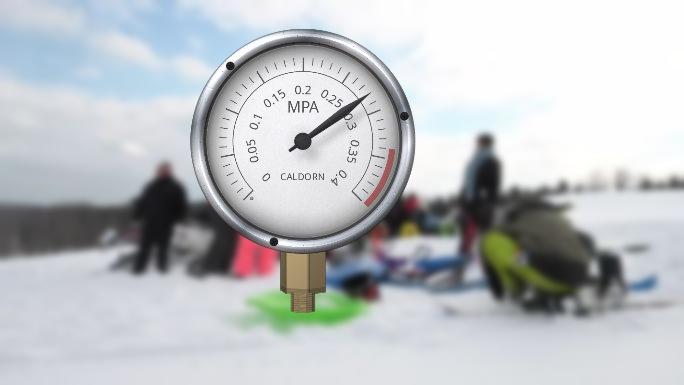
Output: **0.28** MPa
